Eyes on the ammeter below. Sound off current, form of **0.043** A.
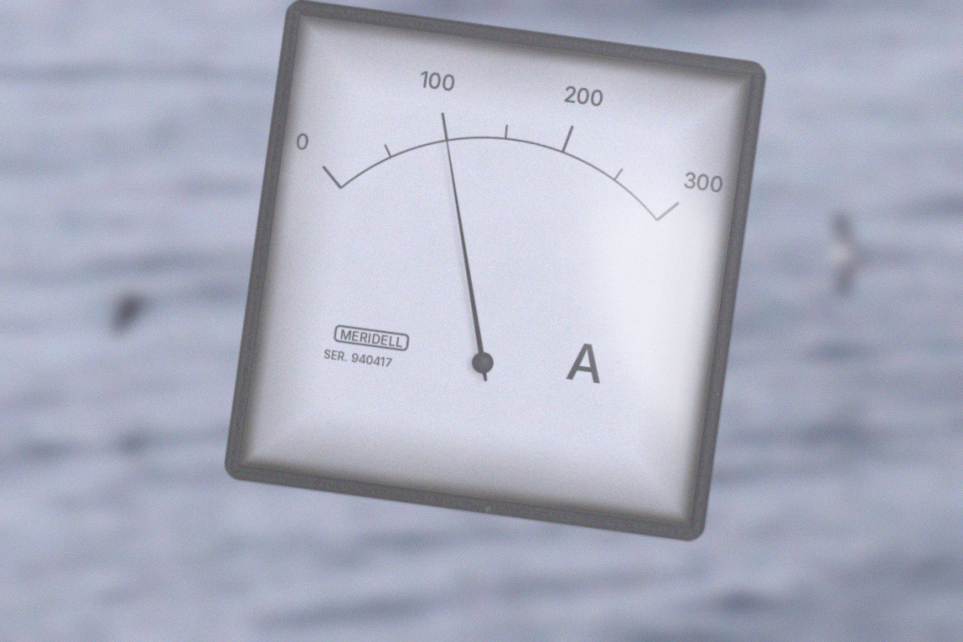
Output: **100** A
